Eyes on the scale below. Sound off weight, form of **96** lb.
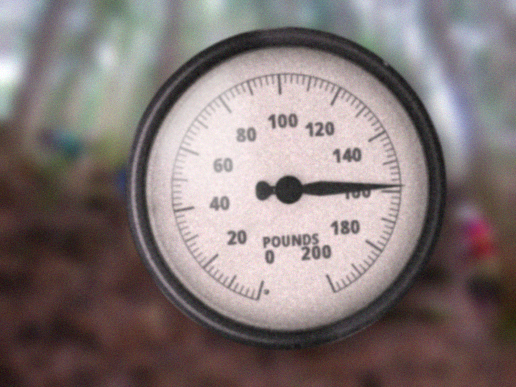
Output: **158** lb
